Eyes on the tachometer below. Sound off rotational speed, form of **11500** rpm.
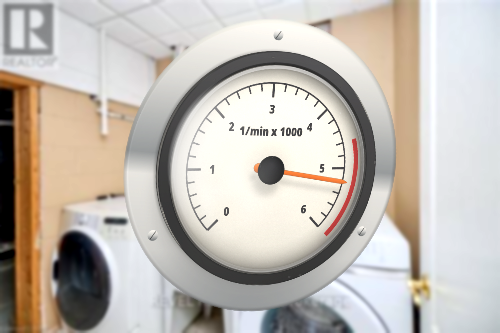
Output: **5200** rpm
